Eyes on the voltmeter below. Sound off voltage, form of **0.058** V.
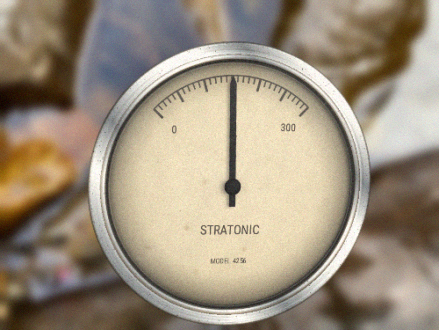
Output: **150** V
